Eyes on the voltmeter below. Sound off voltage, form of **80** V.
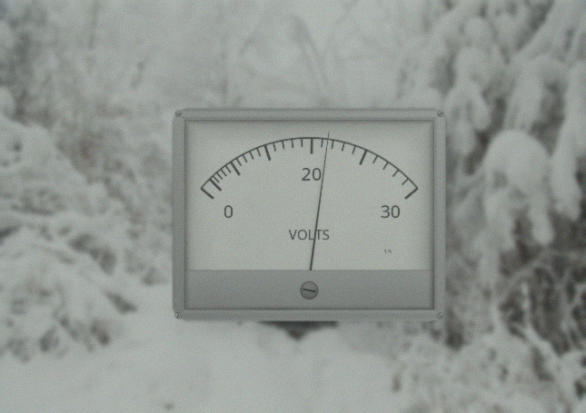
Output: **21.5** V
